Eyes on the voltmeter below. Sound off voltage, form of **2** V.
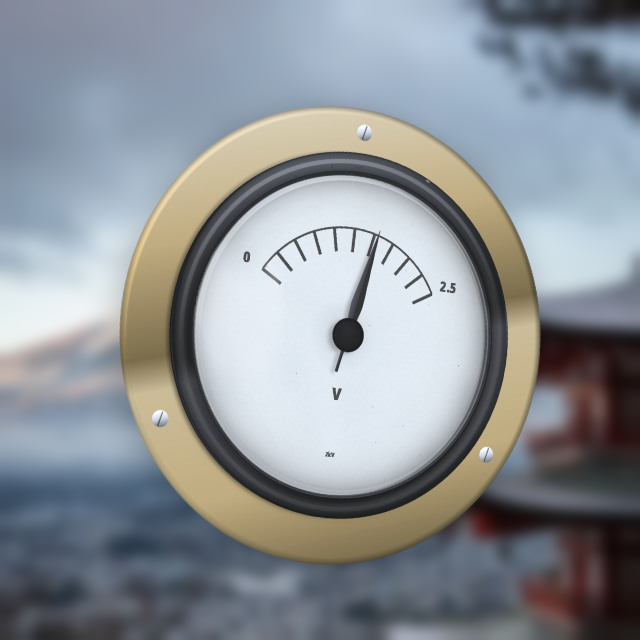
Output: **1.5** V
